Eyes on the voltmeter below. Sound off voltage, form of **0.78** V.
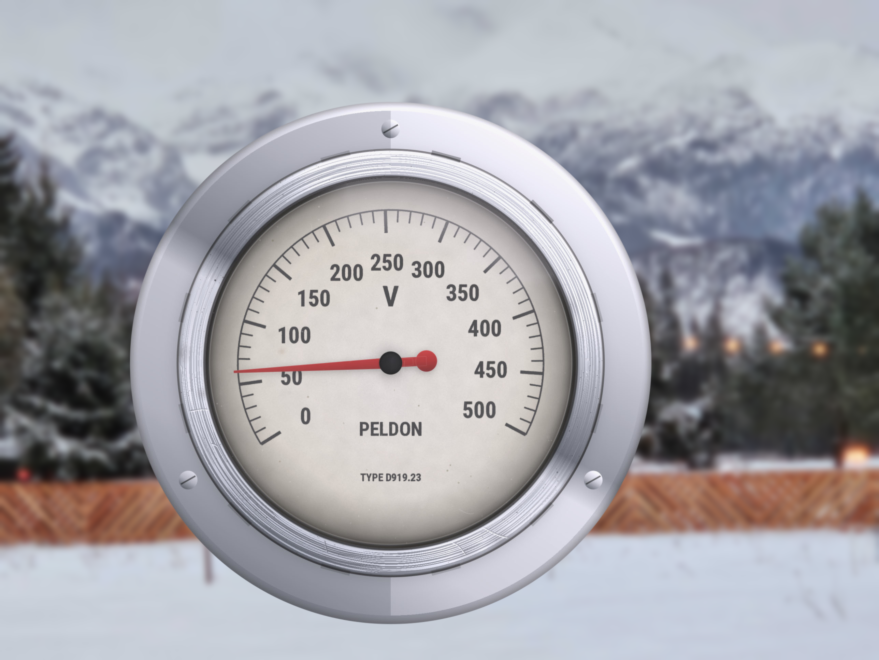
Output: **60** V
